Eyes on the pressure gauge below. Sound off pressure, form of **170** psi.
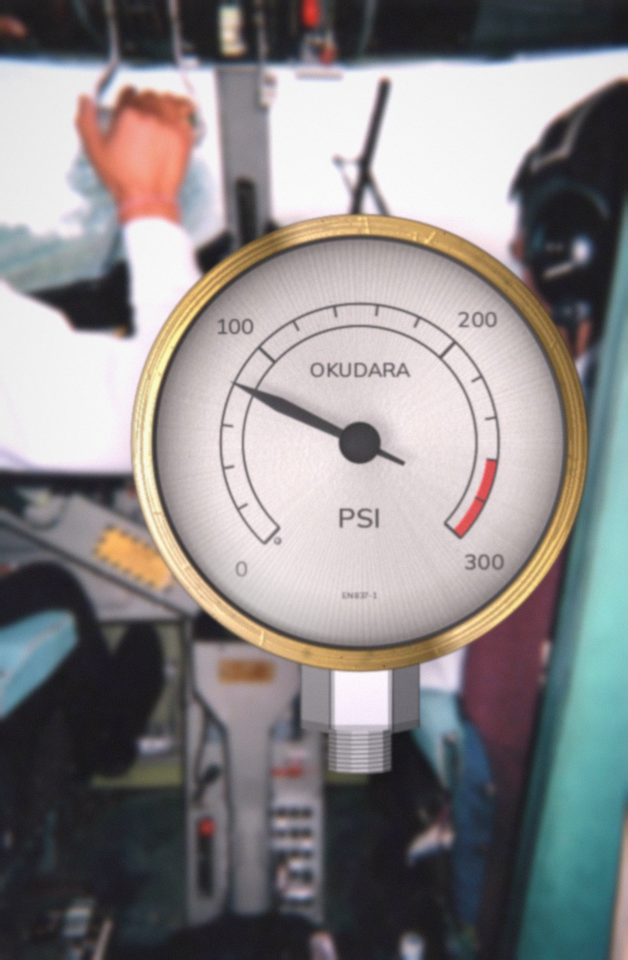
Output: **80** psi
